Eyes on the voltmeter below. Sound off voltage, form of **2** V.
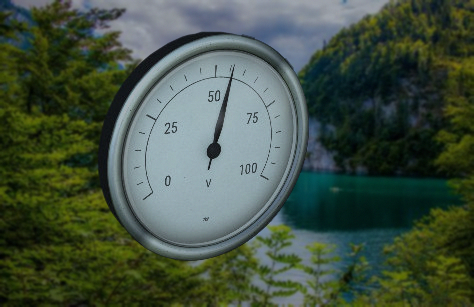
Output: **55** V
